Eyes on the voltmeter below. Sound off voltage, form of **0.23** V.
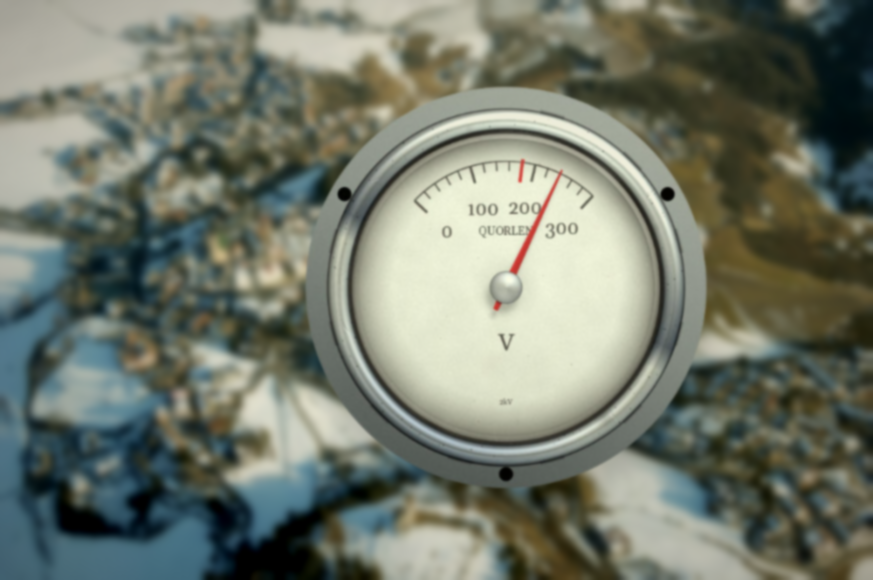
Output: **240** V
